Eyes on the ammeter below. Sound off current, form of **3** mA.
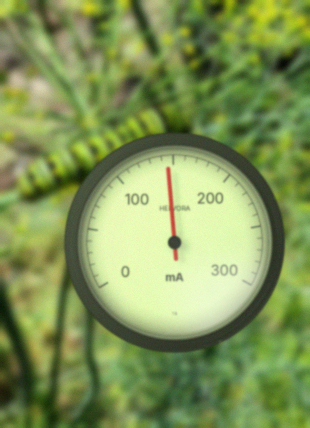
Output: **145** mA
